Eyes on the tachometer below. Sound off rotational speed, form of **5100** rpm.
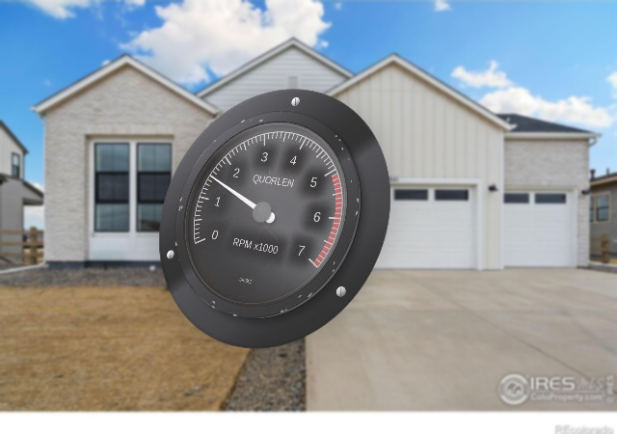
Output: **1500** rpm
